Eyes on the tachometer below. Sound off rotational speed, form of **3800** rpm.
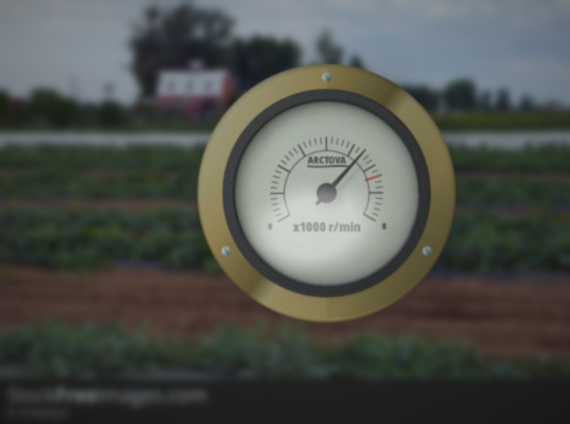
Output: **5400** rpm
